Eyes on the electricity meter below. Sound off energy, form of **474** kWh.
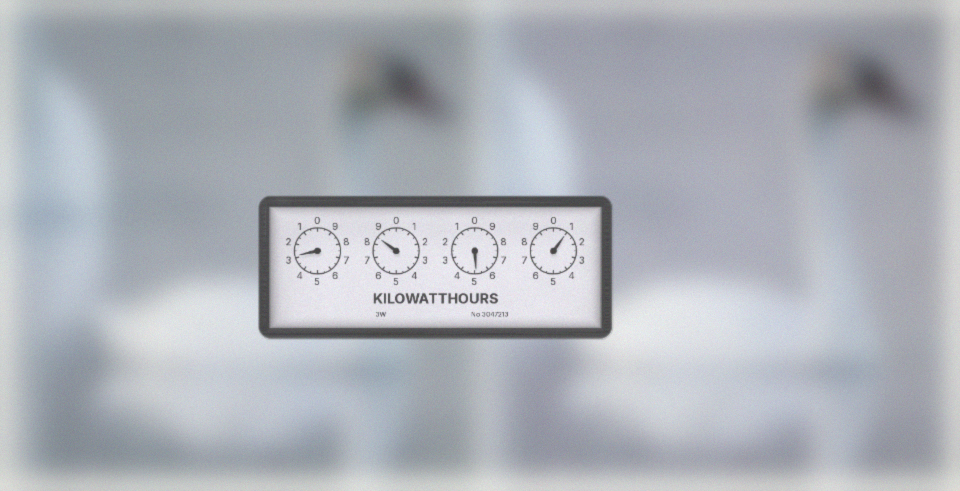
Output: **2851** kWh
